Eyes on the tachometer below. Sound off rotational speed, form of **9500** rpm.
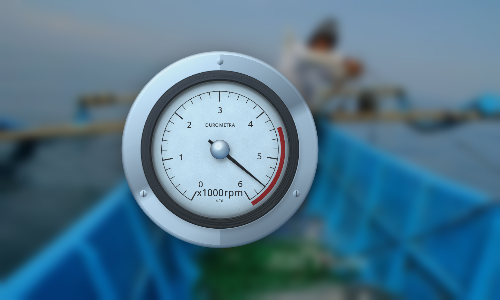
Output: **5600** rpm
